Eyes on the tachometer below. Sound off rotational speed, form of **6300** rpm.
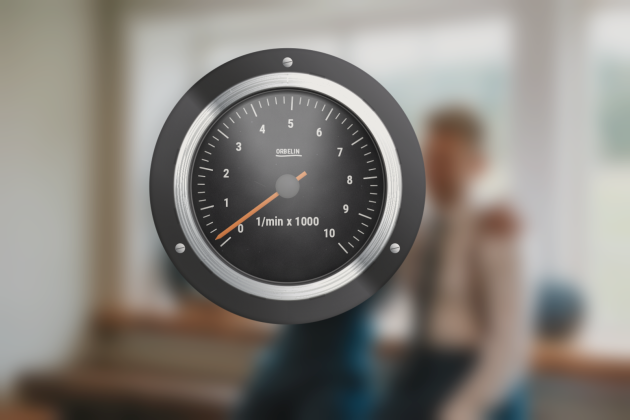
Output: **200** rpm
